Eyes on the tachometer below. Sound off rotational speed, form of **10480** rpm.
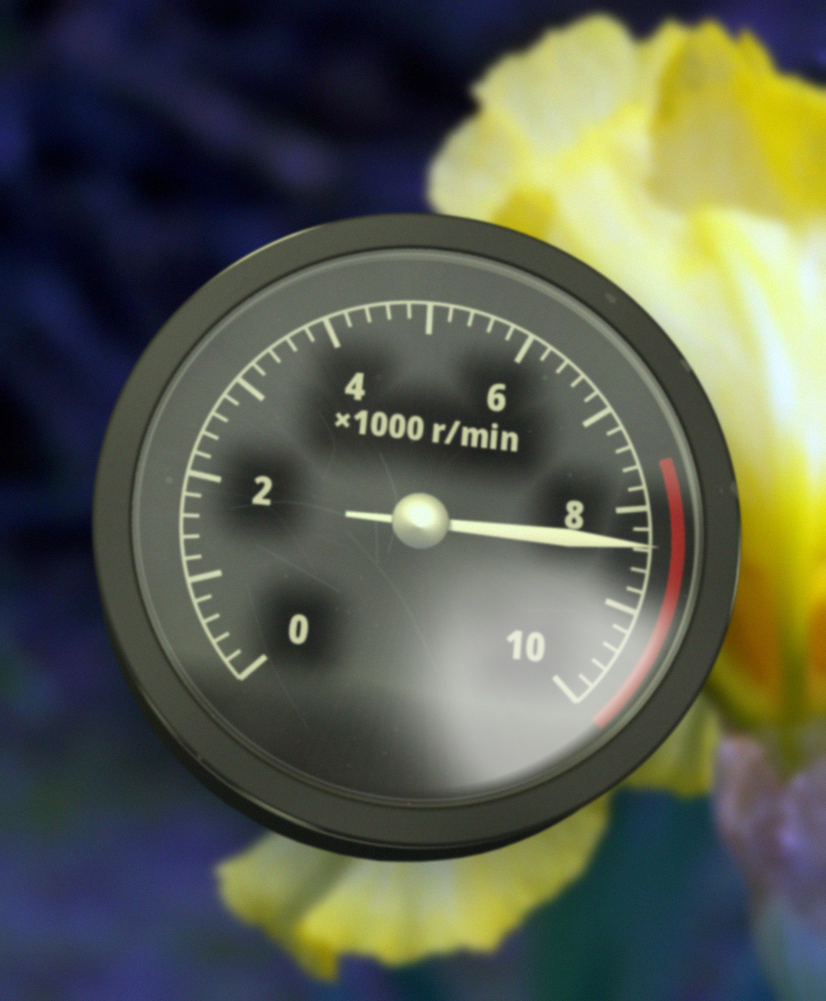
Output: **8400** rpm
